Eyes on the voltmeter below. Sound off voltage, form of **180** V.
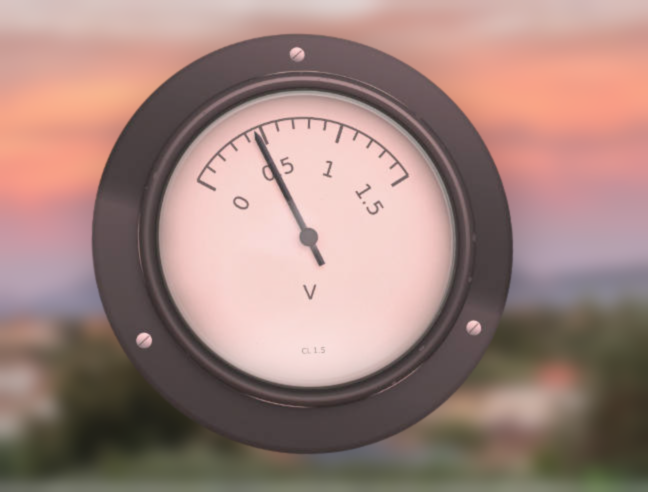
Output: **0.45** V
